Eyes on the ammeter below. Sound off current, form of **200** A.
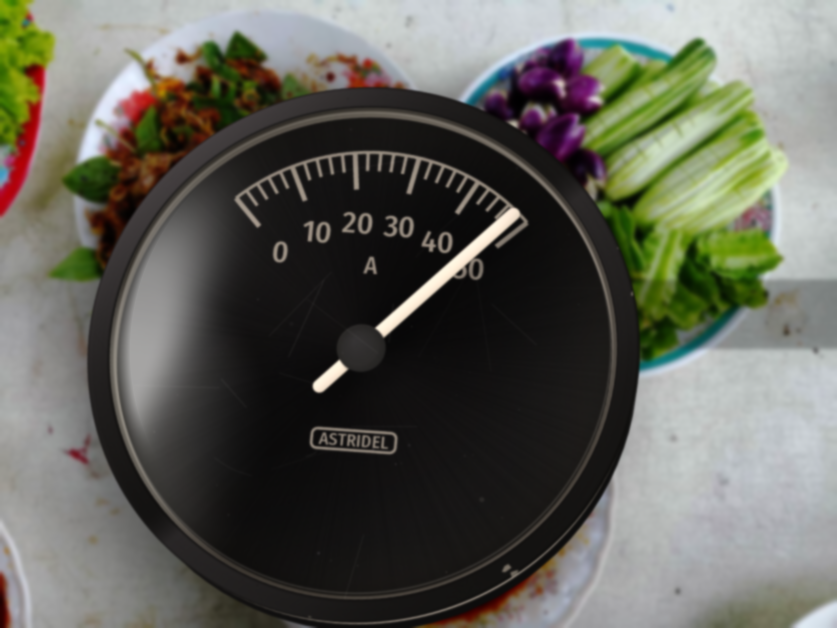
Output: **48** A
